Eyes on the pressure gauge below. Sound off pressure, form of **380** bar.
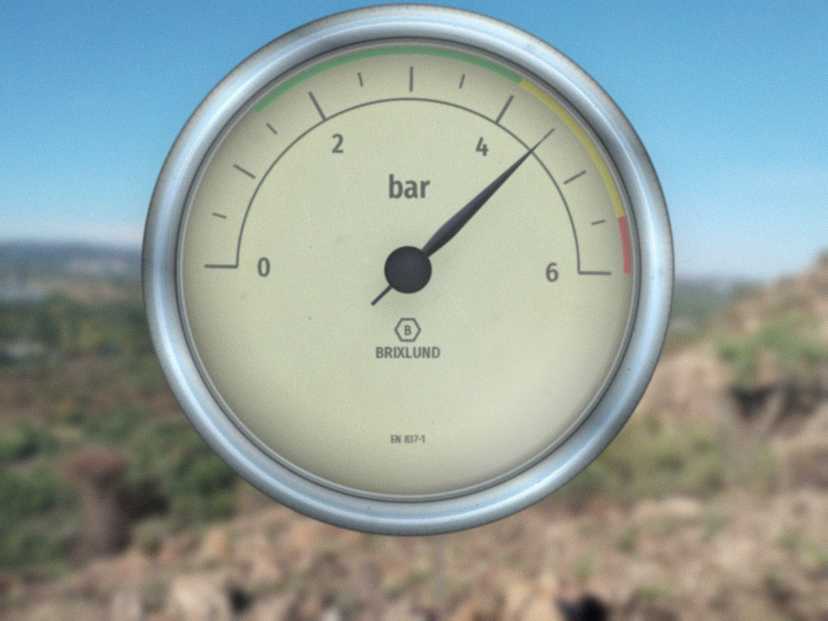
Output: **4.5** bar
